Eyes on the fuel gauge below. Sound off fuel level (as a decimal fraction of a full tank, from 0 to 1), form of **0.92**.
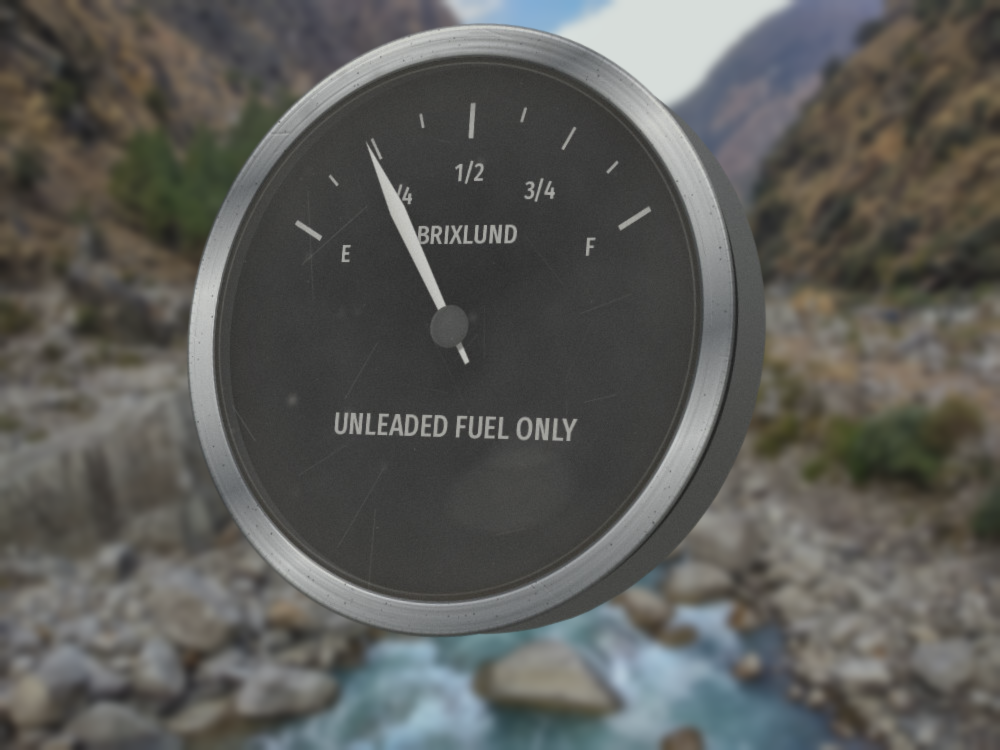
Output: **0.25**
